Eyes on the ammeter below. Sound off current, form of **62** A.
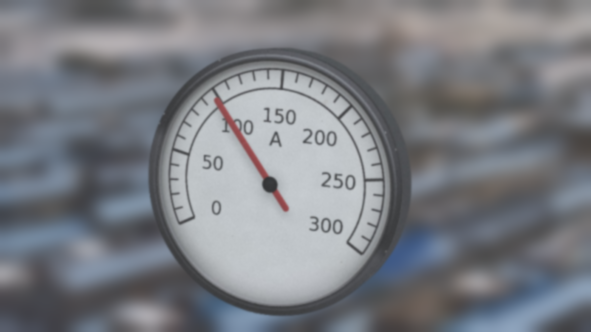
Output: **100** A
